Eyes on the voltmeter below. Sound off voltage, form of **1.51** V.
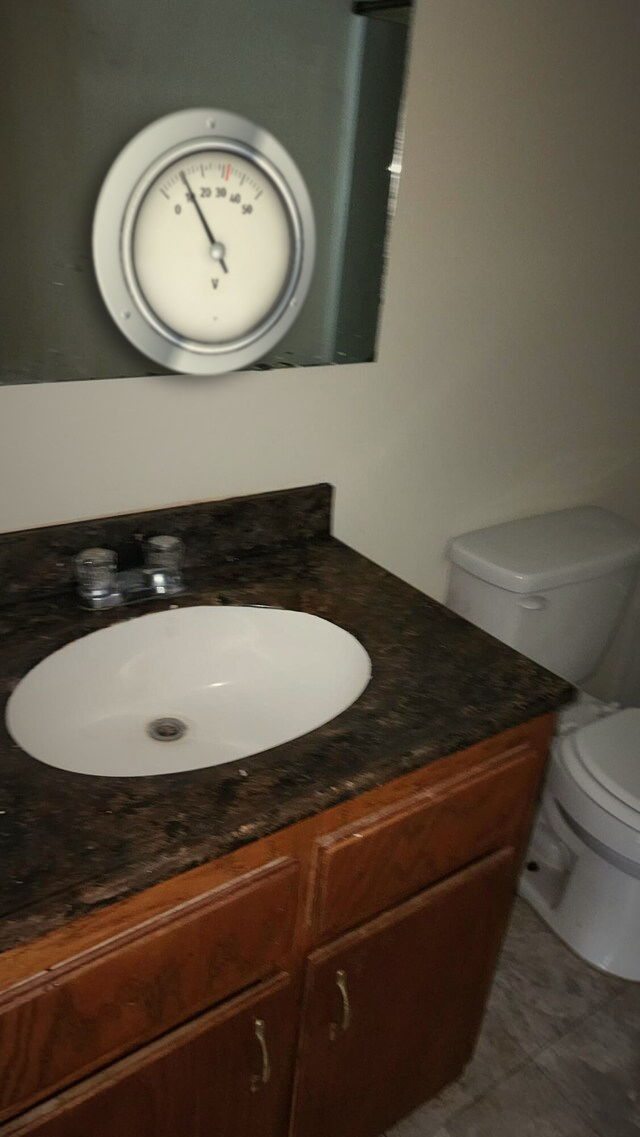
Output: **10** V
